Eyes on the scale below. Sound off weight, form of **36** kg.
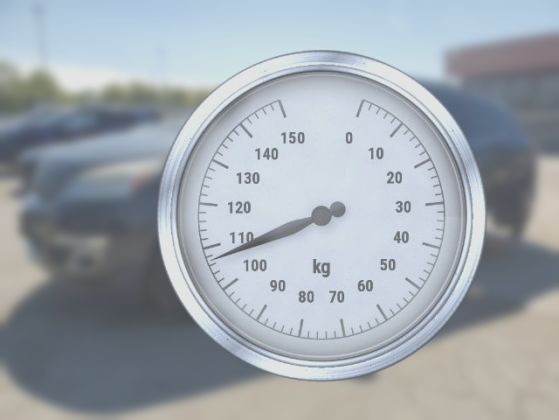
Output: **107** kg
